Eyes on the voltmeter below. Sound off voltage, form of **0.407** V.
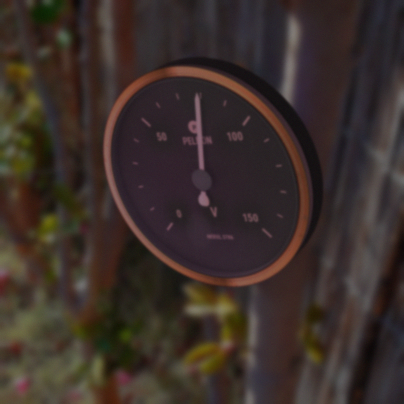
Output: **80** V
